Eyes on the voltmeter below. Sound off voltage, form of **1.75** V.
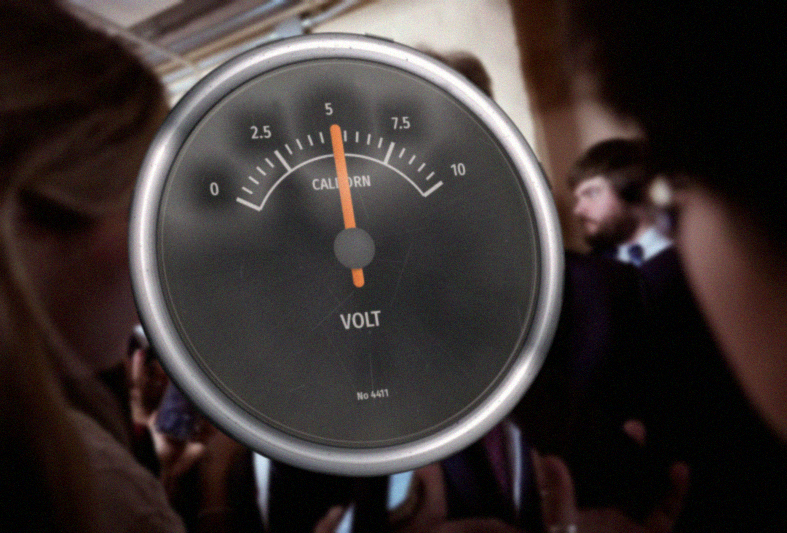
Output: **5** V
